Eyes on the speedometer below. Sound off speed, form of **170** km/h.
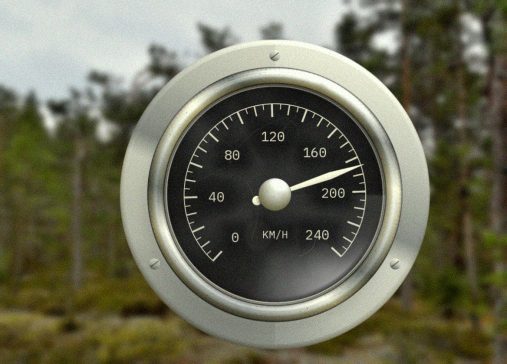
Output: **185** km/h
